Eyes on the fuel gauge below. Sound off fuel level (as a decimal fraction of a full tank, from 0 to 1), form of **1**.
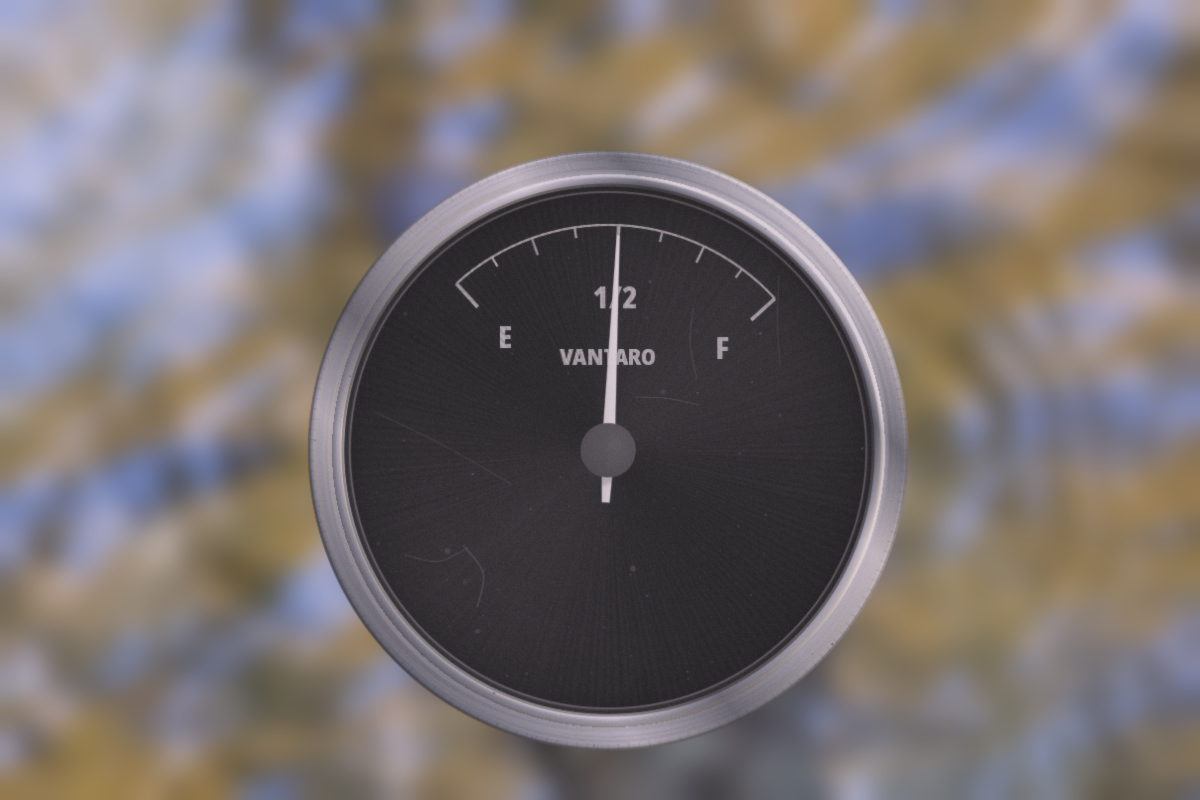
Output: **0.5**
